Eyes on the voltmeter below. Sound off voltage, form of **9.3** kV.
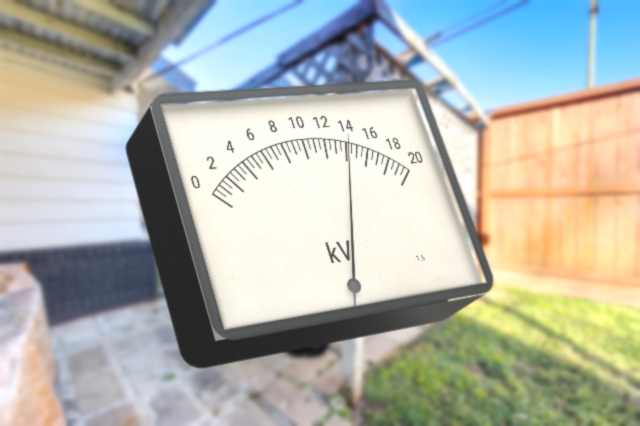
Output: **14** kV
